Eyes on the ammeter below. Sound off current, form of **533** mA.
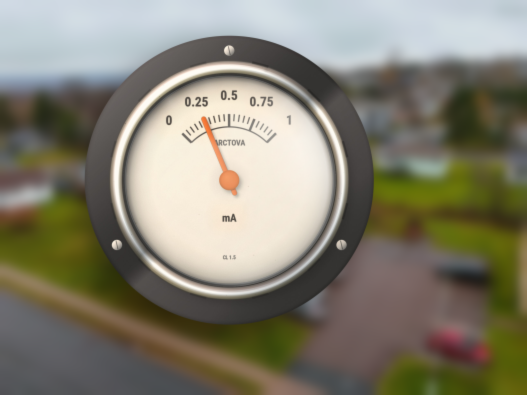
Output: **0.25** mA
